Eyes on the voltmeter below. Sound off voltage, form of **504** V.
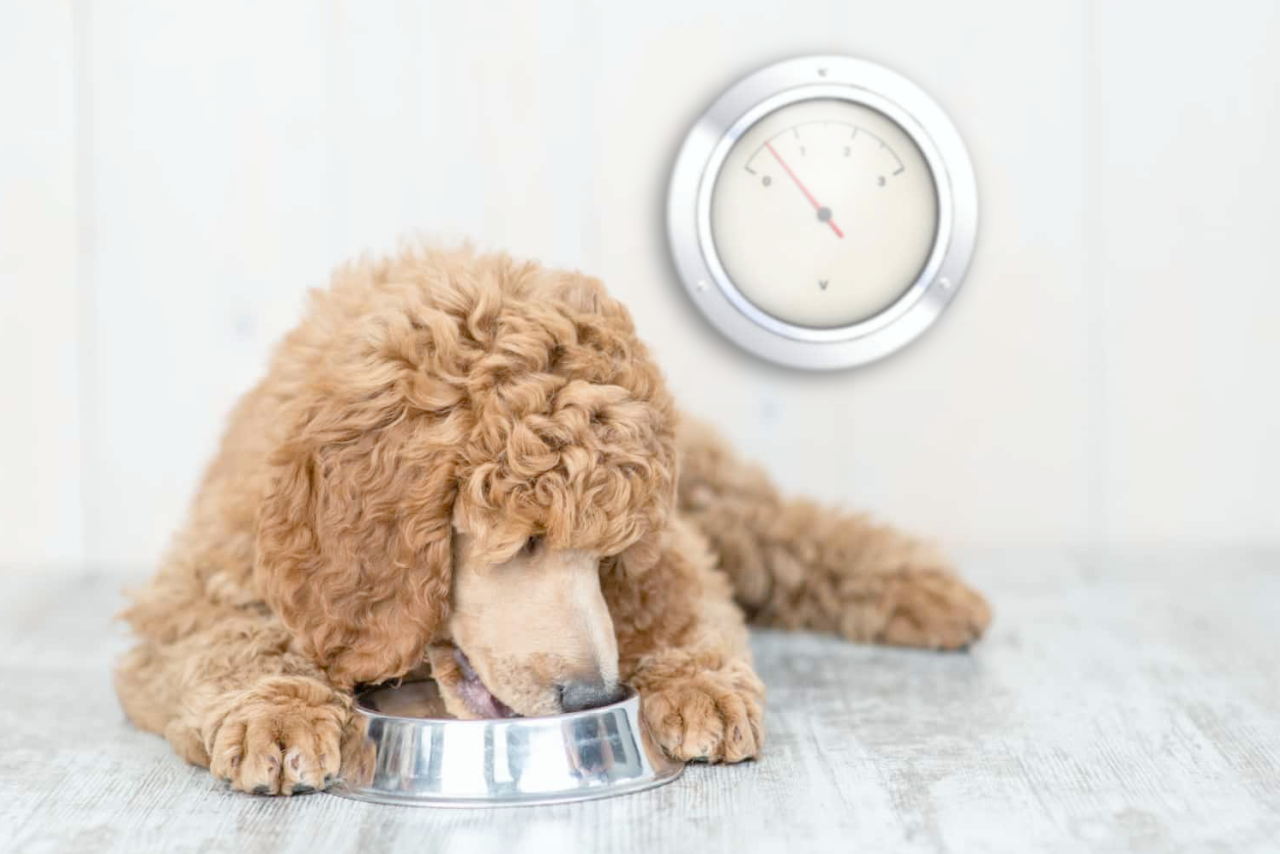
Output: **0.5** V
